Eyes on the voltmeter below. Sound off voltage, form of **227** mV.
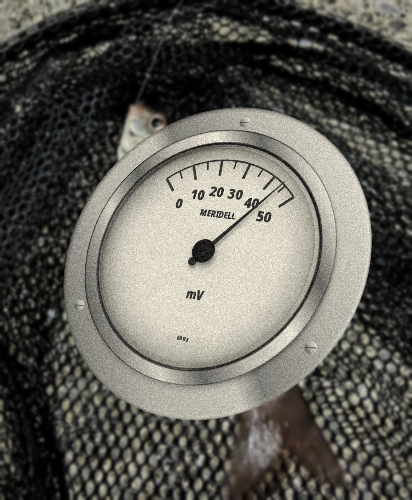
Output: **45** mV
